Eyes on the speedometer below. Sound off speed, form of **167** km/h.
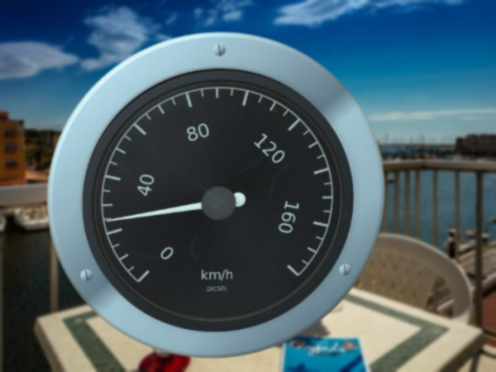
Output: **25** km/h
